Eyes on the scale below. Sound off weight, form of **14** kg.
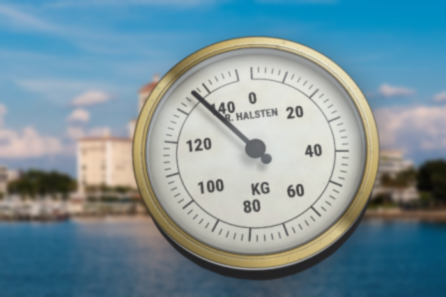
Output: **136** kg
